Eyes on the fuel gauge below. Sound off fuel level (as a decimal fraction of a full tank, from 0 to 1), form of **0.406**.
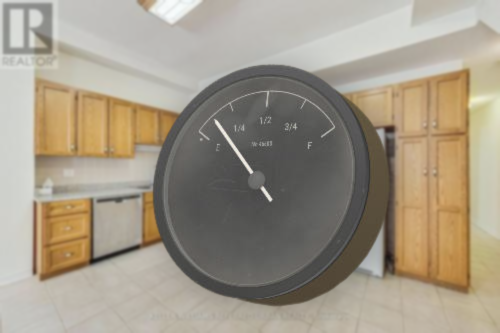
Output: **0.125**
